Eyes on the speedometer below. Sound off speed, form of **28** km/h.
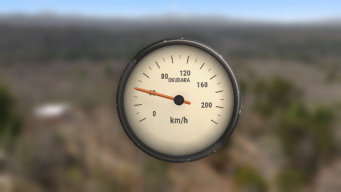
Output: **40** km/h
